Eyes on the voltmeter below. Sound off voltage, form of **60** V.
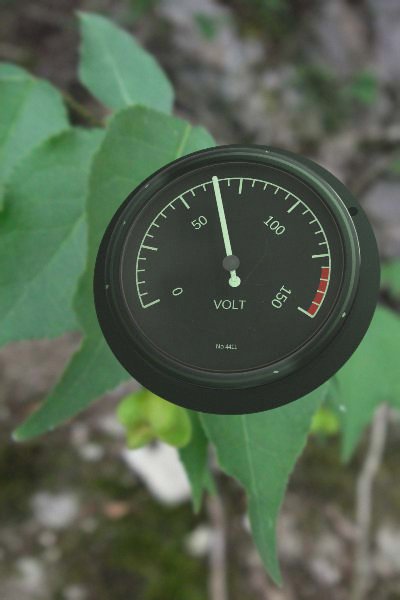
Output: **65** V
